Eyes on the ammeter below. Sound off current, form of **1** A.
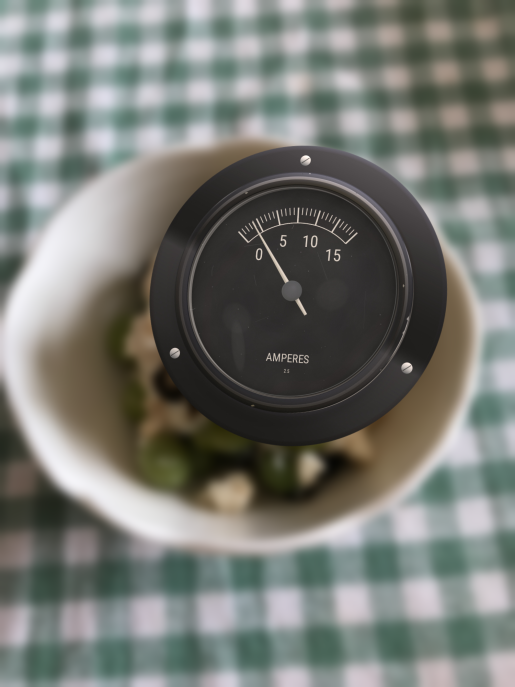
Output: **2** A
